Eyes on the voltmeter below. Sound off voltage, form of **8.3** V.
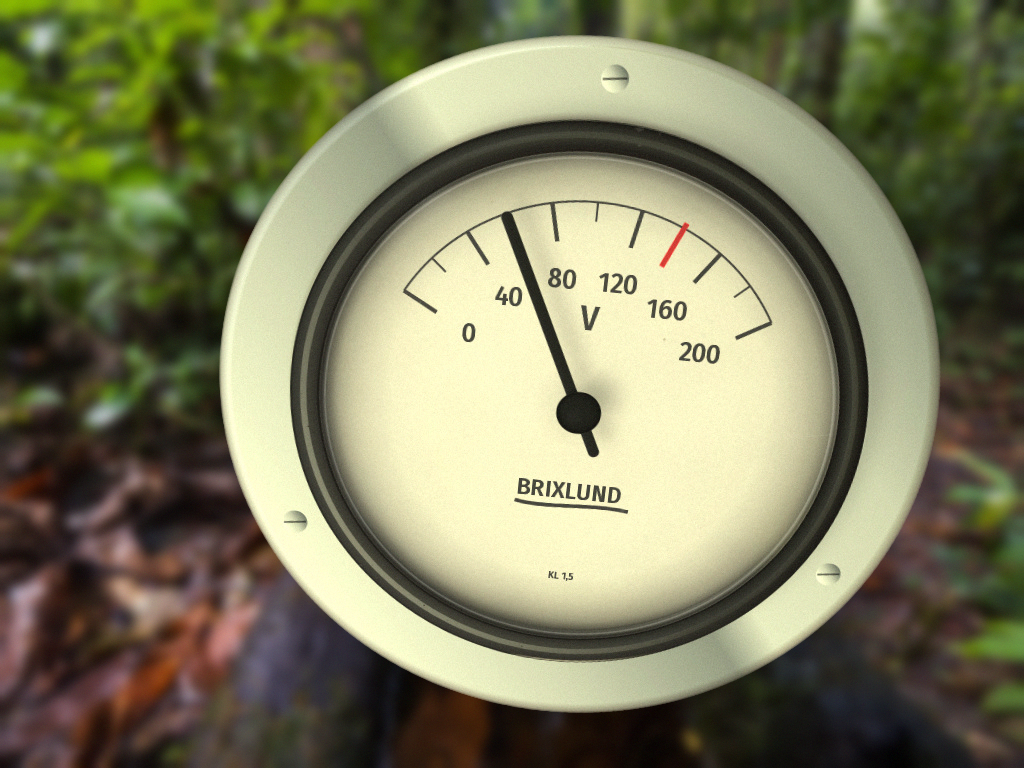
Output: **60** V
